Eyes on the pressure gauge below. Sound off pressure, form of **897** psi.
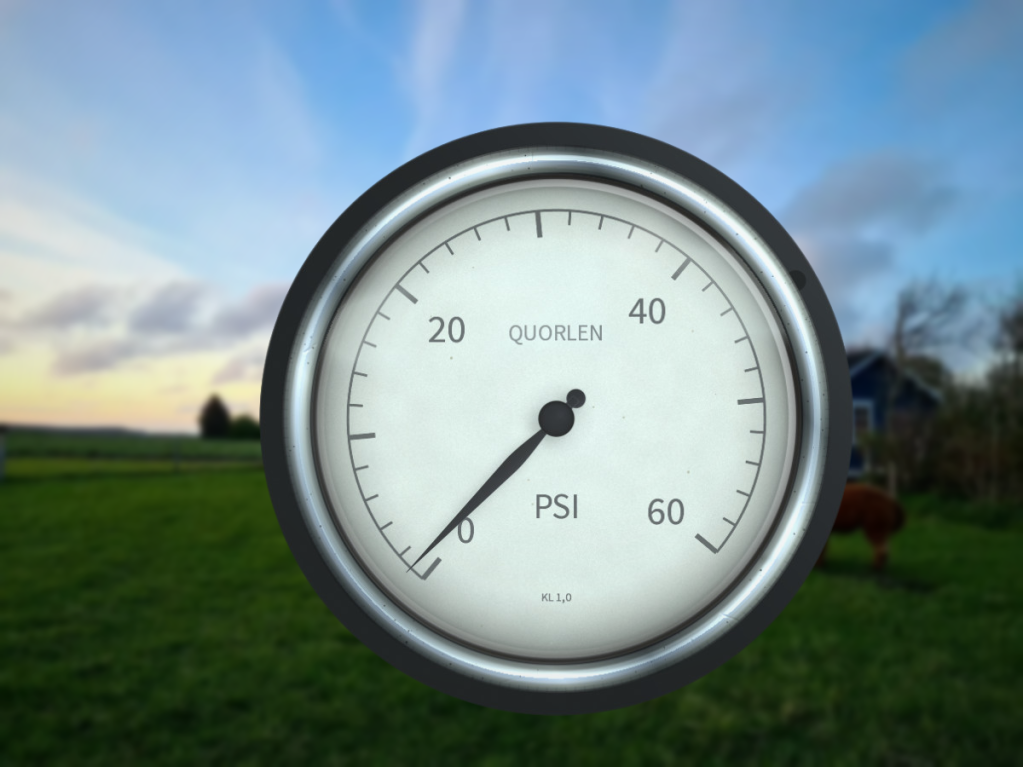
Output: **1** psi
